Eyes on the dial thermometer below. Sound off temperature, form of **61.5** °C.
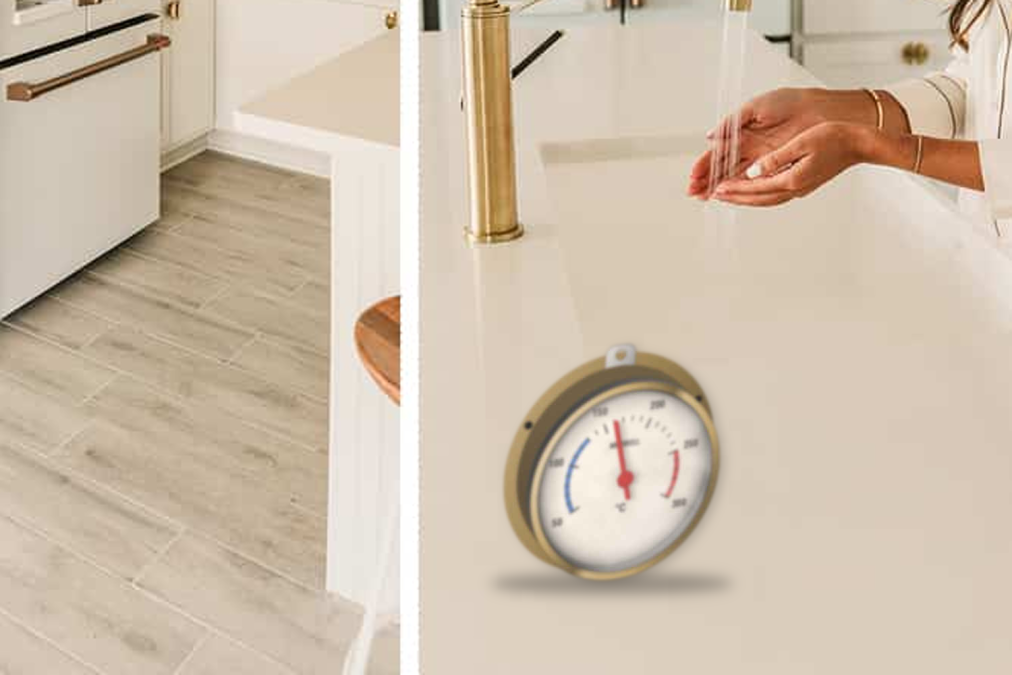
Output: **160** °C
